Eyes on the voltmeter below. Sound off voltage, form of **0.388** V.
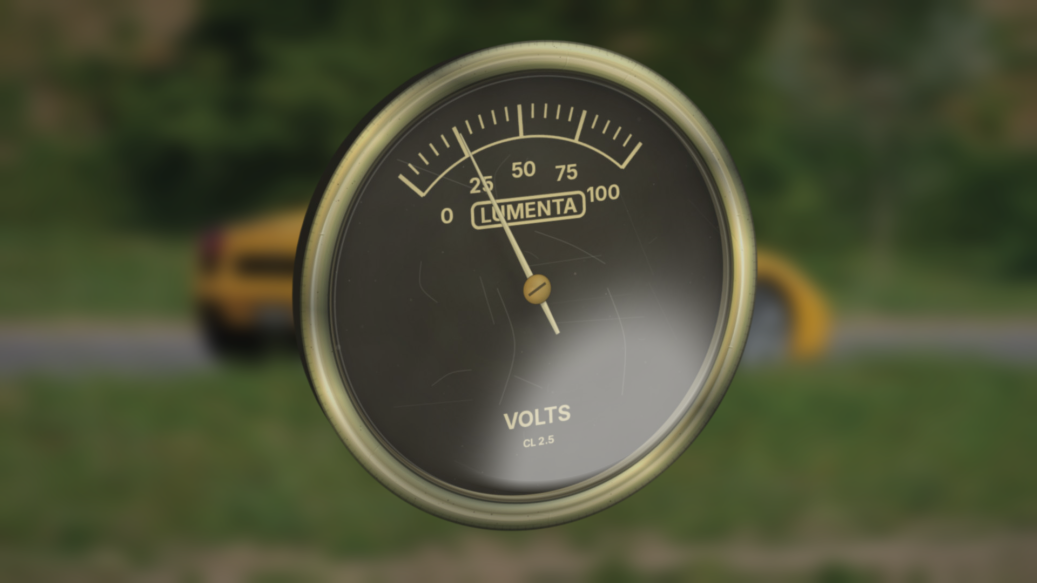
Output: **25** V
